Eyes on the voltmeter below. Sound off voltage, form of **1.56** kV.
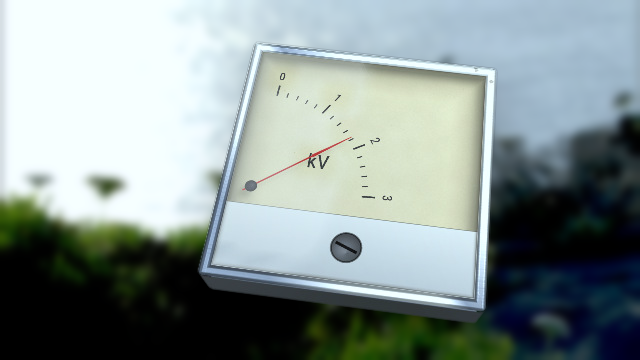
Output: **1.8** kV
